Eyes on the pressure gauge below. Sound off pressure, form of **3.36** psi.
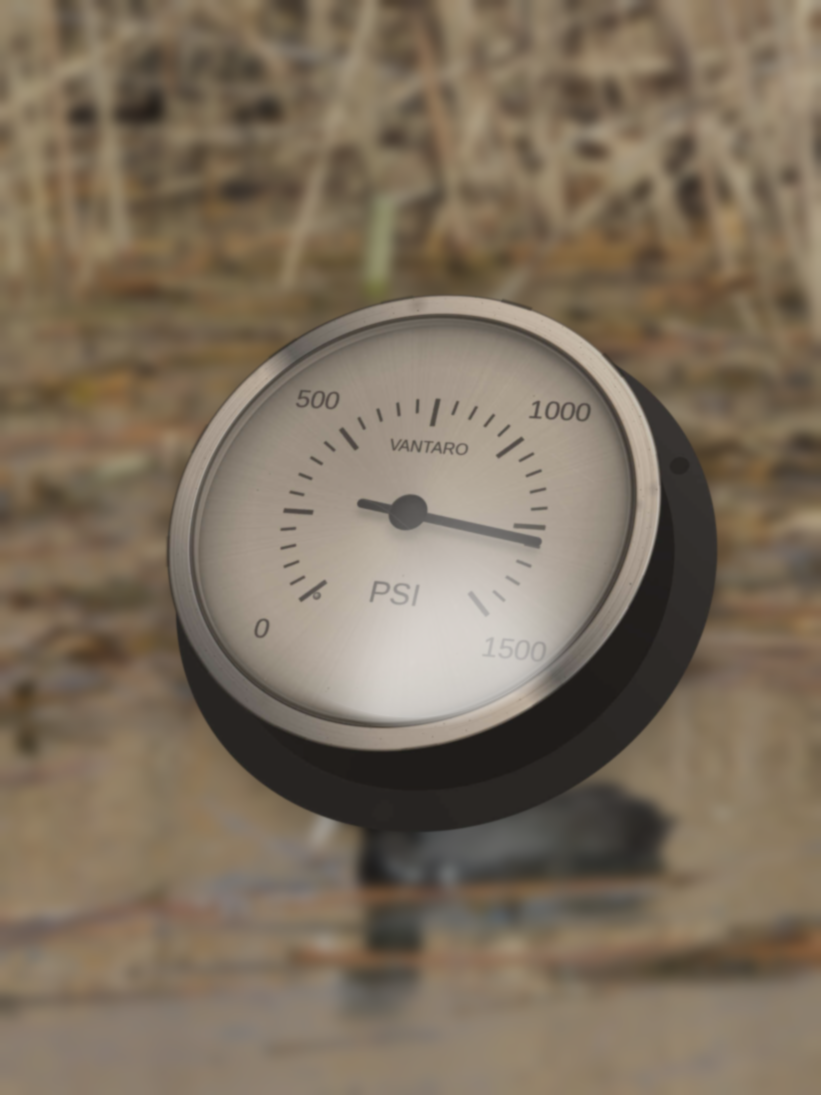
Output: **1300** psi
